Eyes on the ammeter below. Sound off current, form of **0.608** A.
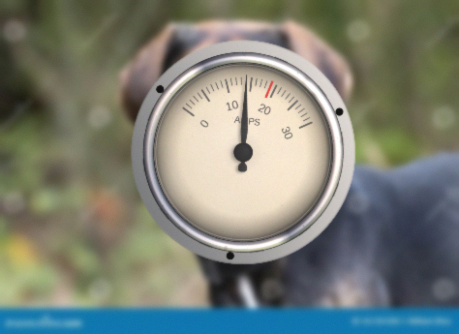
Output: **14** A
